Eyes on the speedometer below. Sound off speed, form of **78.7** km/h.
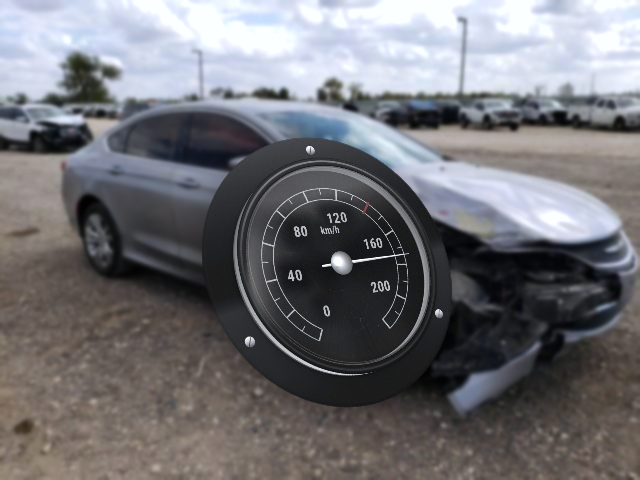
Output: **175** km/h
